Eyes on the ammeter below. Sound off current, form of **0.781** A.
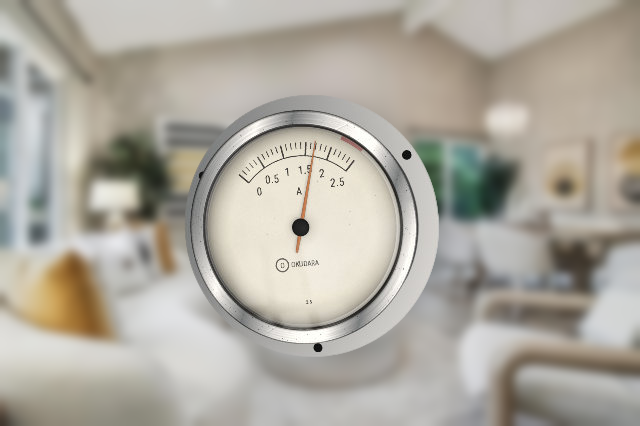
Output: **1.7** A
